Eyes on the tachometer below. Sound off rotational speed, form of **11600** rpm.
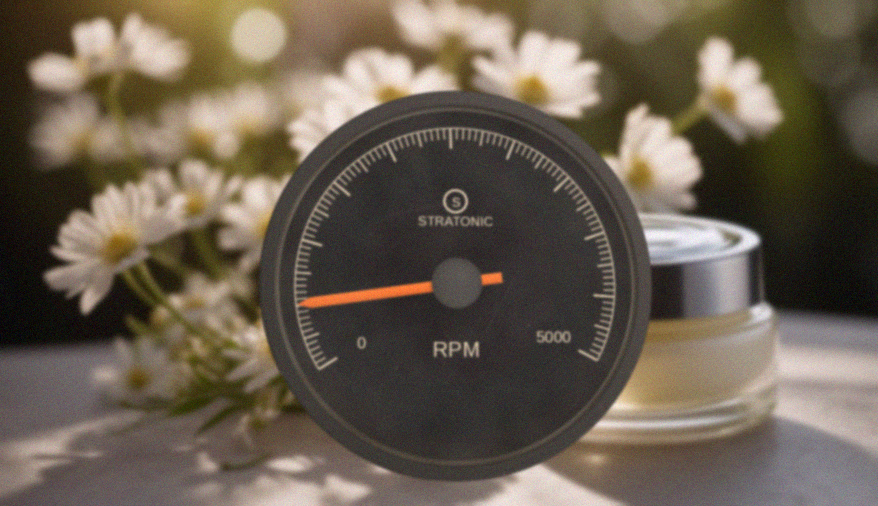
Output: **500** rpm
